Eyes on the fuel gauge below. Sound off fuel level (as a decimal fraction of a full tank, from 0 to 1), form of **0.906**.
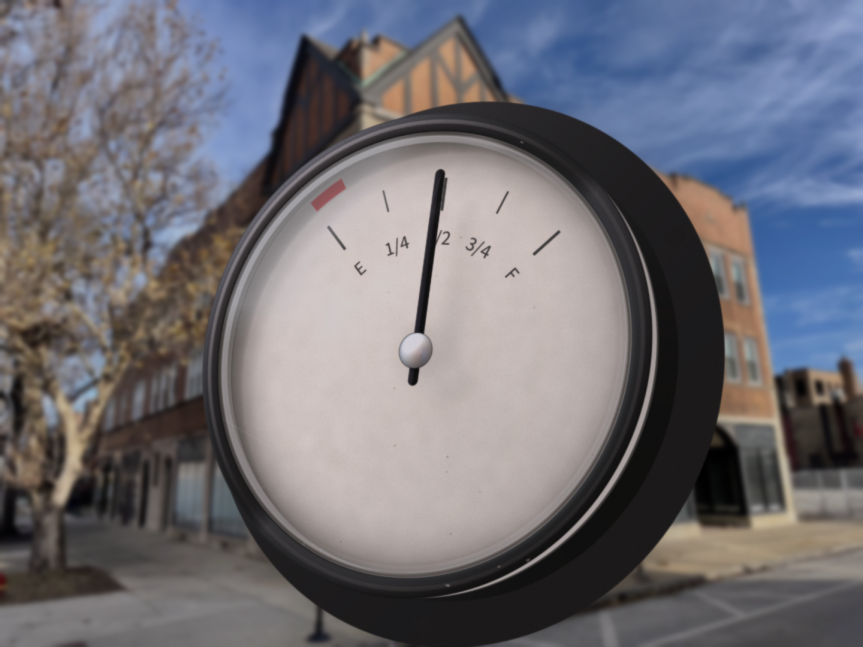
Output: **0.5**
